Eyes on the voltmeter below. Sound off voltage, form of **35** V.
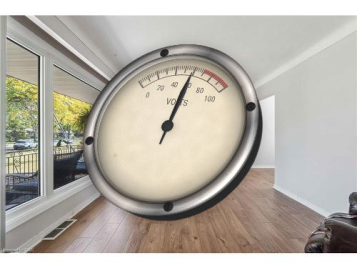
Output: **60** V
